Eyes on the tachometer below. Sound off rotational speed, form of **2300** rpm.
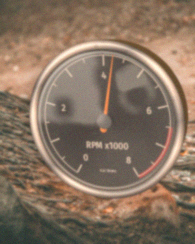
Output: **4250** rpm
